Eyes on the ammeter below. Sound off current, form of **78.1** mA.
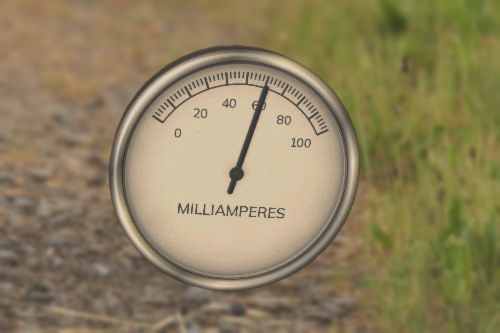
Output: **60** mA
